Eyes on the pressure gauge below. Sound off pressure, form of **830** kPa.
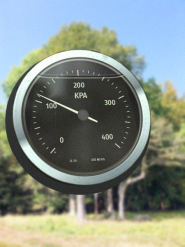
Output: **110** kPa
